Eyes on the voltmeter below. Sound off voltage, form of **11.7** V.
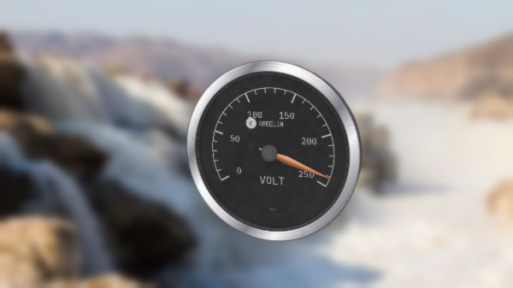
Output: **240** V
